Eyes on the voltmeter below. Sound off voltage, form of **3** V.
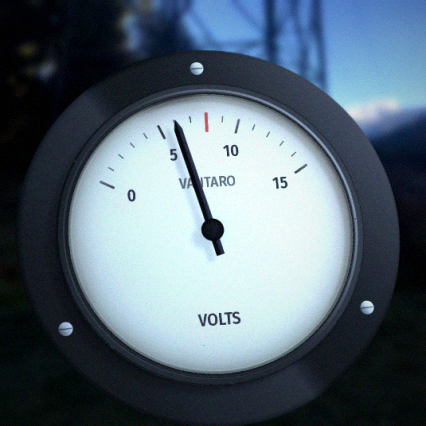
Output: **6** V
